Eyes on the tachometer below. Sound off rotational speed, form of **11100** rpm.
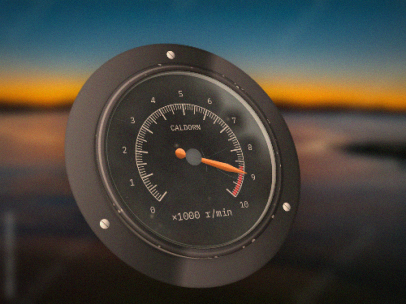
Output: **9000** rpm
